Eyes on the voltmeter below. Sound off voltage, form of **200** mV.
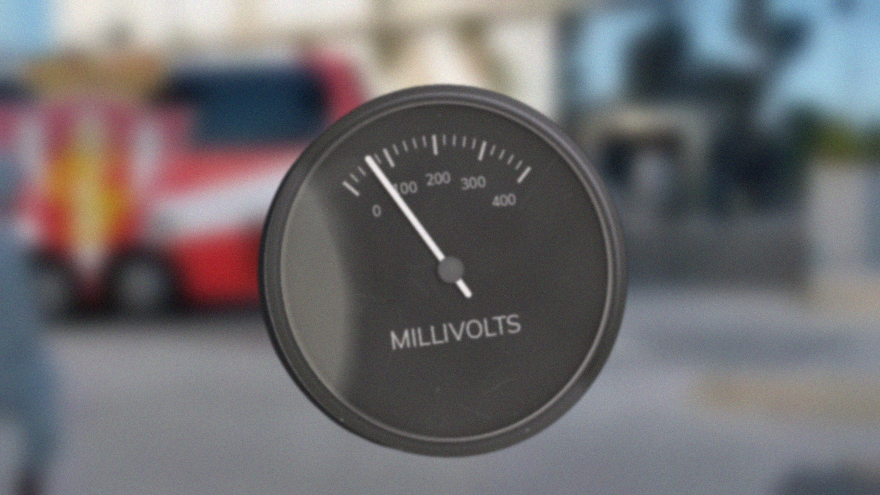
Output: **60** mV
